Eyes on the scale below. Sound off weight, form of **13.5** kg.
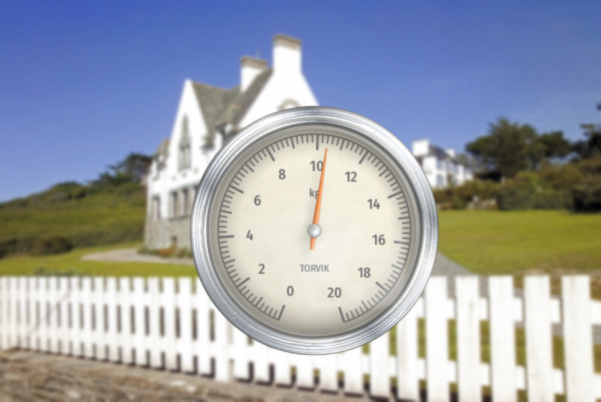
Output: **10.4** kg
